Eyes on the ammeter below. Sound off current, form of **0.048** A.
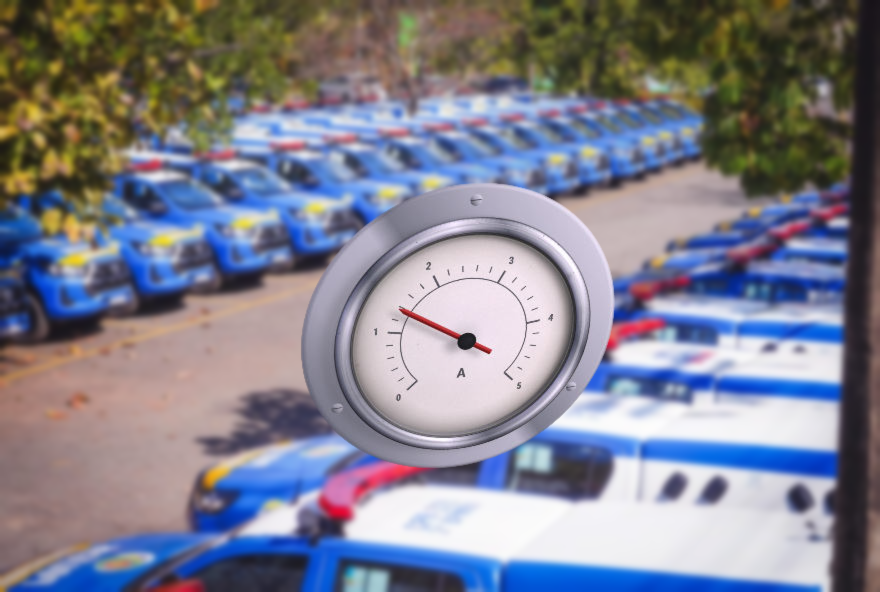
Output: **1.4** A
